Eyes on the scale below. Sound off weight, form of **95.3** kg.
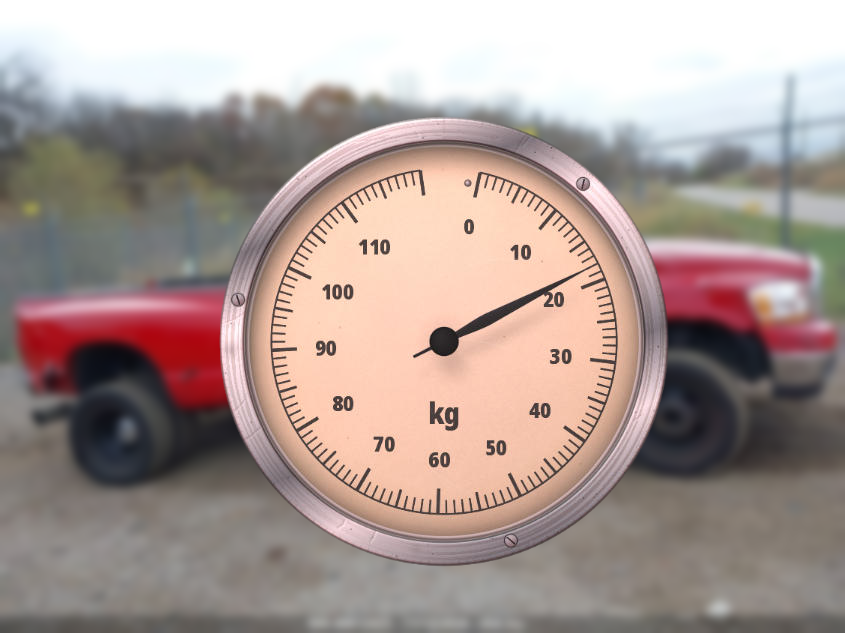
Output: **18** kg
